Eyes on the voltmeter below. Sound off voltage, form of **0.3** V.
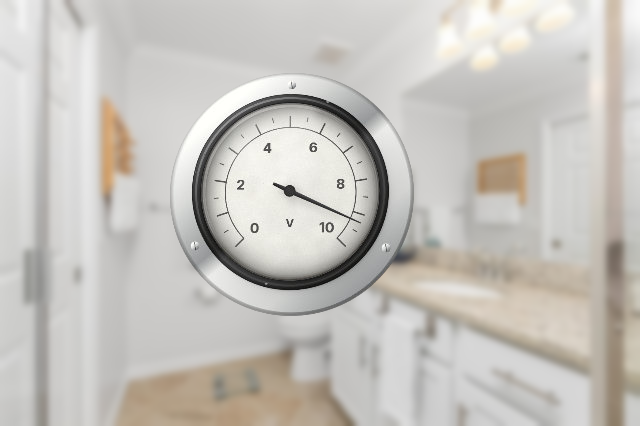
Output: **9.25** V
